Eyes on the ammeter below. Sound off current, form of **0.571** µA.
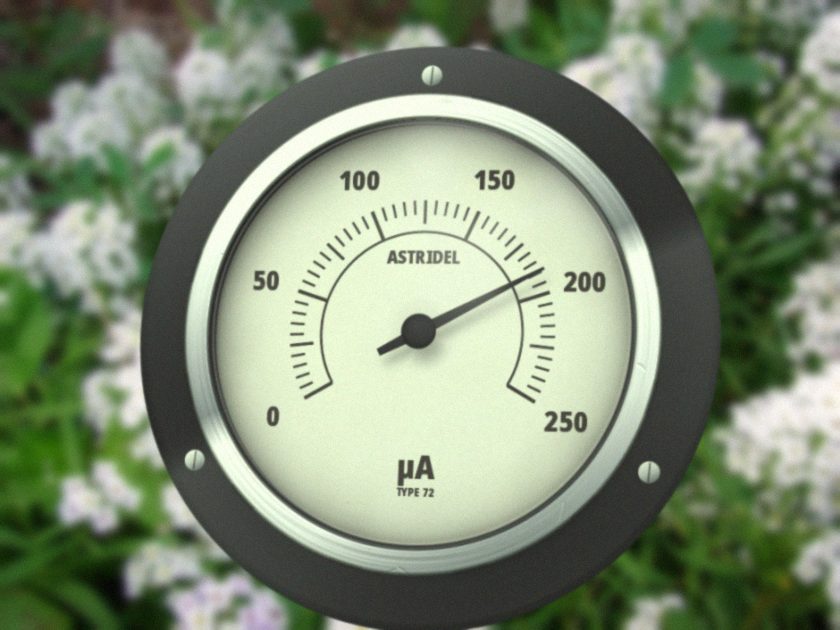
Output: **190** µA
